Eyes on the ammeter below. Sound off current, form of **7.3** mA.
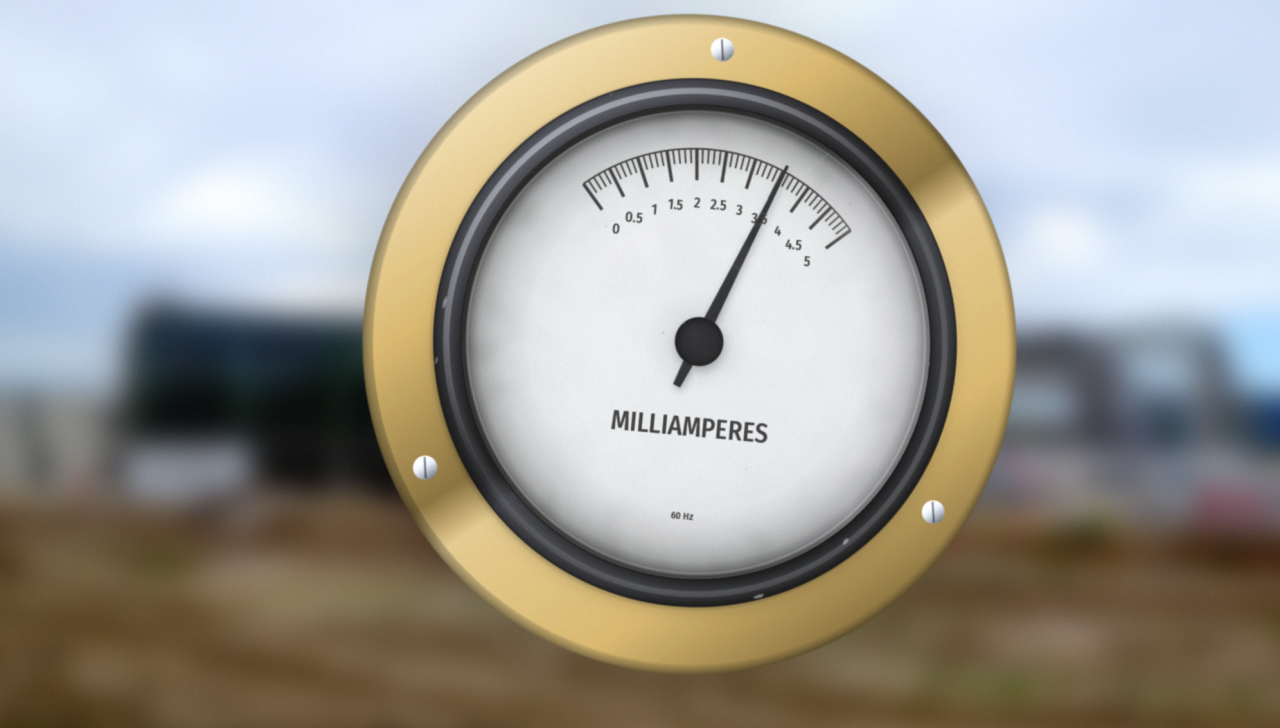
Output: **3.5** mA
